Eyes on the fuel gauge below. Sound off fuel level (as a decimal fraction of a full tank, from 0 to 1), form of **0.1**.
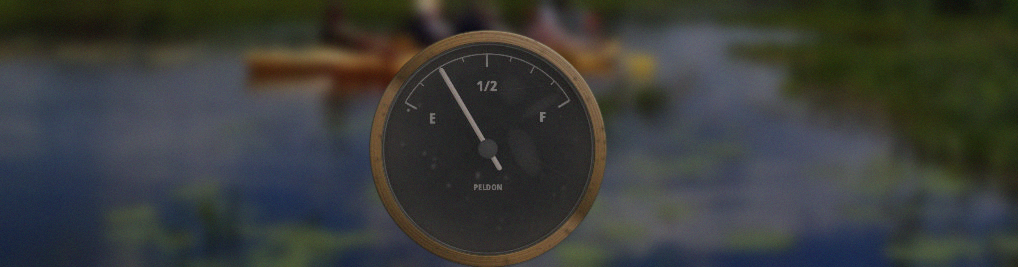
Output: **0.25**
